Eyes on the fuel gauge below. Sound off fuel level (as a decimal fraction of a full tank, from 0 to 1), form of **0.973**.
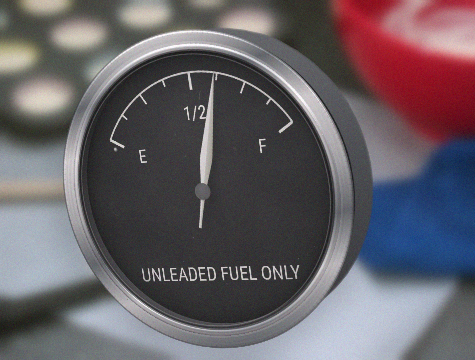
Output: **0.625**
